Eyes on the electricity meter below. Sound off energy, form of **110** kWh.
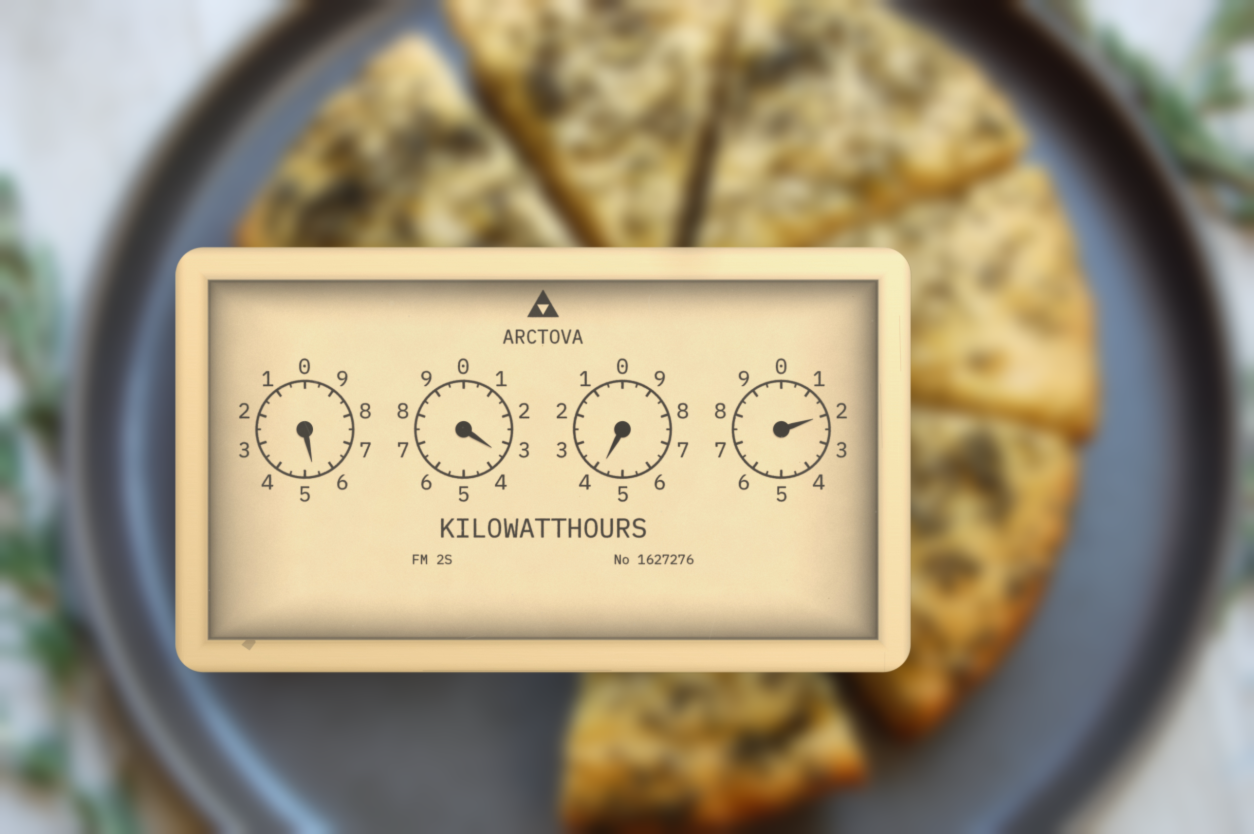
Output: **5342** kWh
